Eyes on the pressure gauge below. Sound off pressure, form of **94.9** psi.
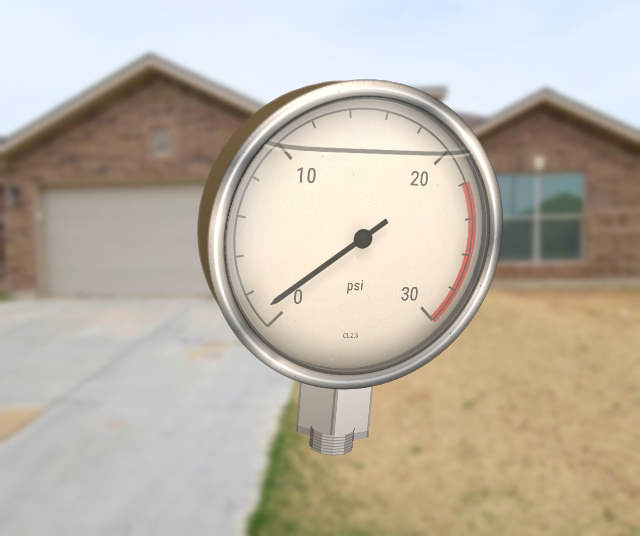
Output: **1** psi
